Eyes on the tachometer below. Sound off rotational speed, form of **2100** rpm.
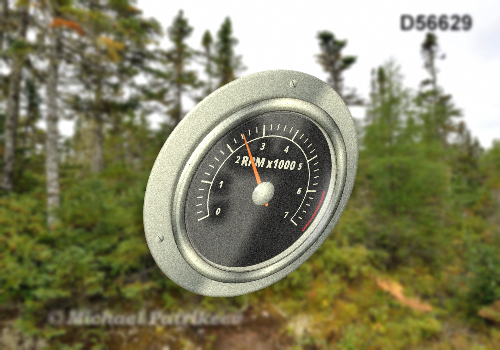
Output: **2400** rpm
